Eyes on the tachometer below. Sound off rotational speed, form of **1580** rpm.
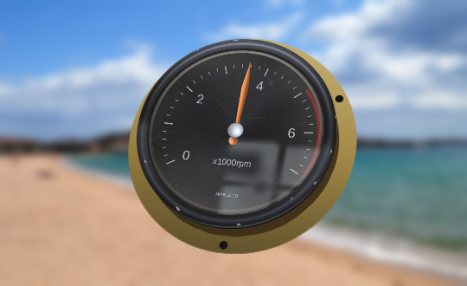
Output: **3600** rpm
